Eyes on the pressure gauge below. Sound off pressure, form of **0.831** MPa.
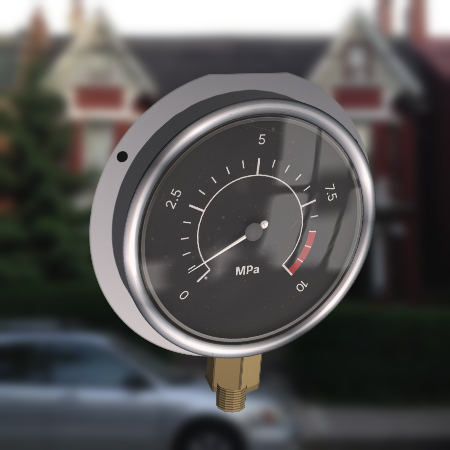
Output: **0.5** MPa
